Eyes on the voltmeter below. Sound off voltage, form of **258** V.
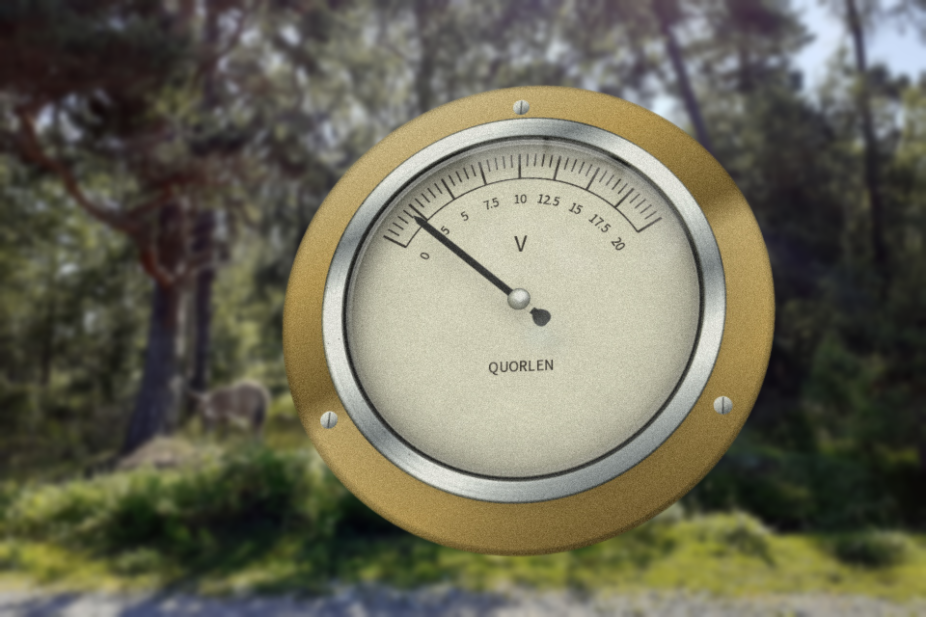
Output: **2** V
